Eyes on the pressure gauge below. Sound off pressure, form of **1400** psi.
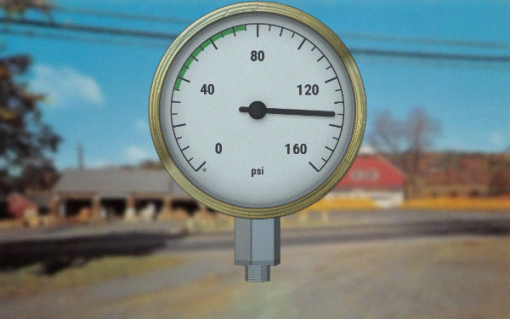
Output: **135** psi
